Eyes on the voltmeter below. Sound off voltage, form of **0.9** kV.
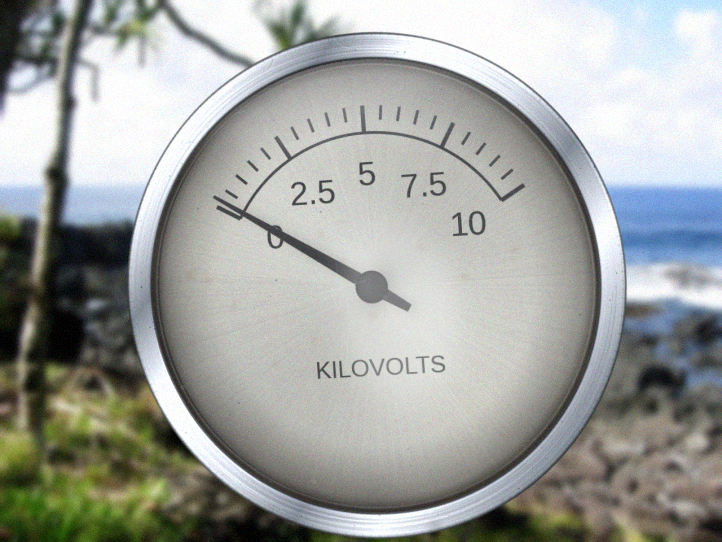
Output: **0.25** kV
